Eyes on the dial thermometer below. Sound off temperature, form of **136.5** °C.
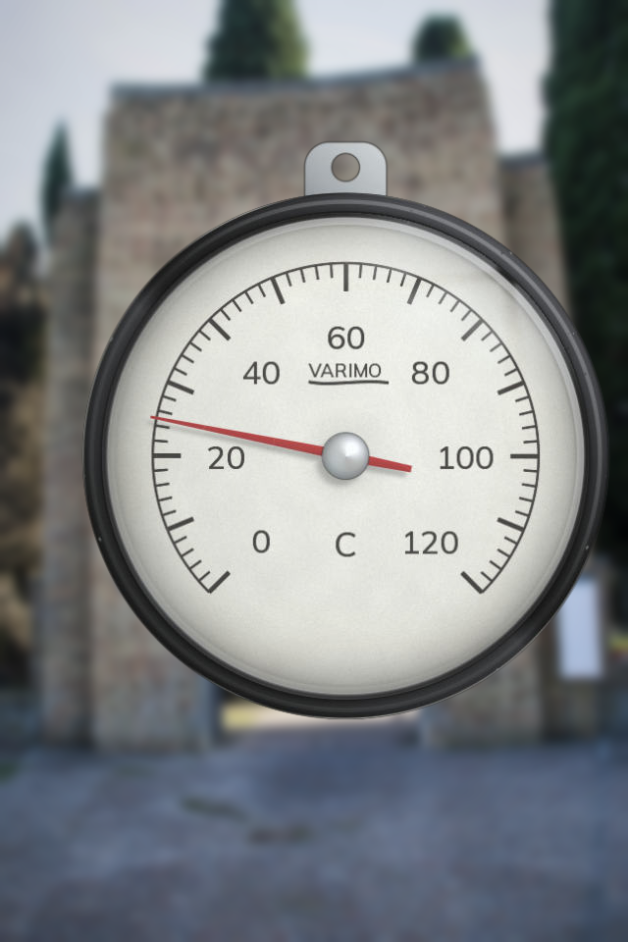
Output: **25** °C
